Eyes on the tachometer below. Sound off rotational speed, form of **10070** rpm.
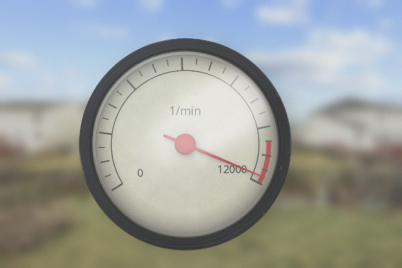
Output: **11750** rpm
